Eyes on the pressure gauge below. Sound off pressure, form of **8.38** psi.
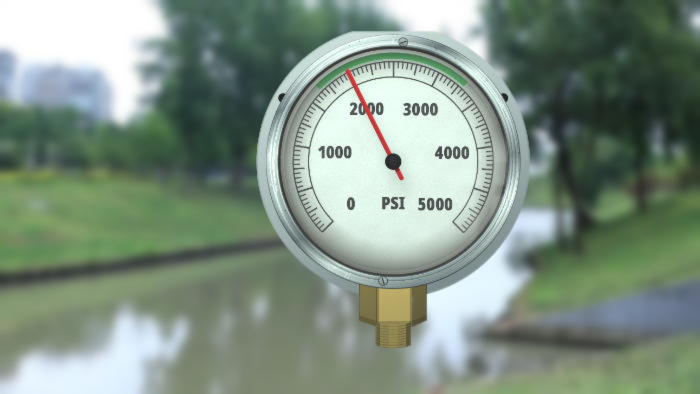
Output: **2000** psi
